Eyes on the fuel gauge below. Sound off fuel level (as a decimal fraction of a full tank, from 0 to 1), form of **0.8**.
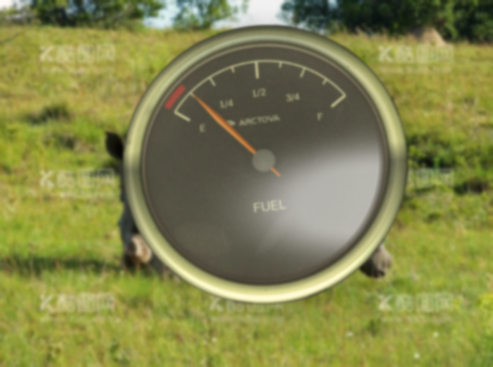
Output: **0.125**
